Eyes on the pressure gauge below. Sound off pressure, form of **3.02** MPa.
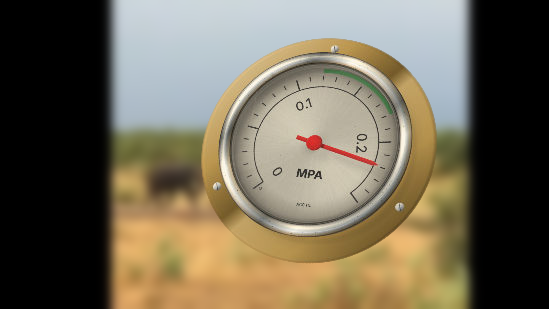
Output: **0.22** MPa
